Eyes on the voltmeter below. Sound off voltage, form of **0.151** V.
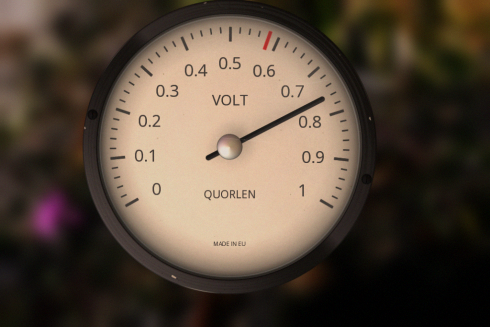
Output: **0.76** V
